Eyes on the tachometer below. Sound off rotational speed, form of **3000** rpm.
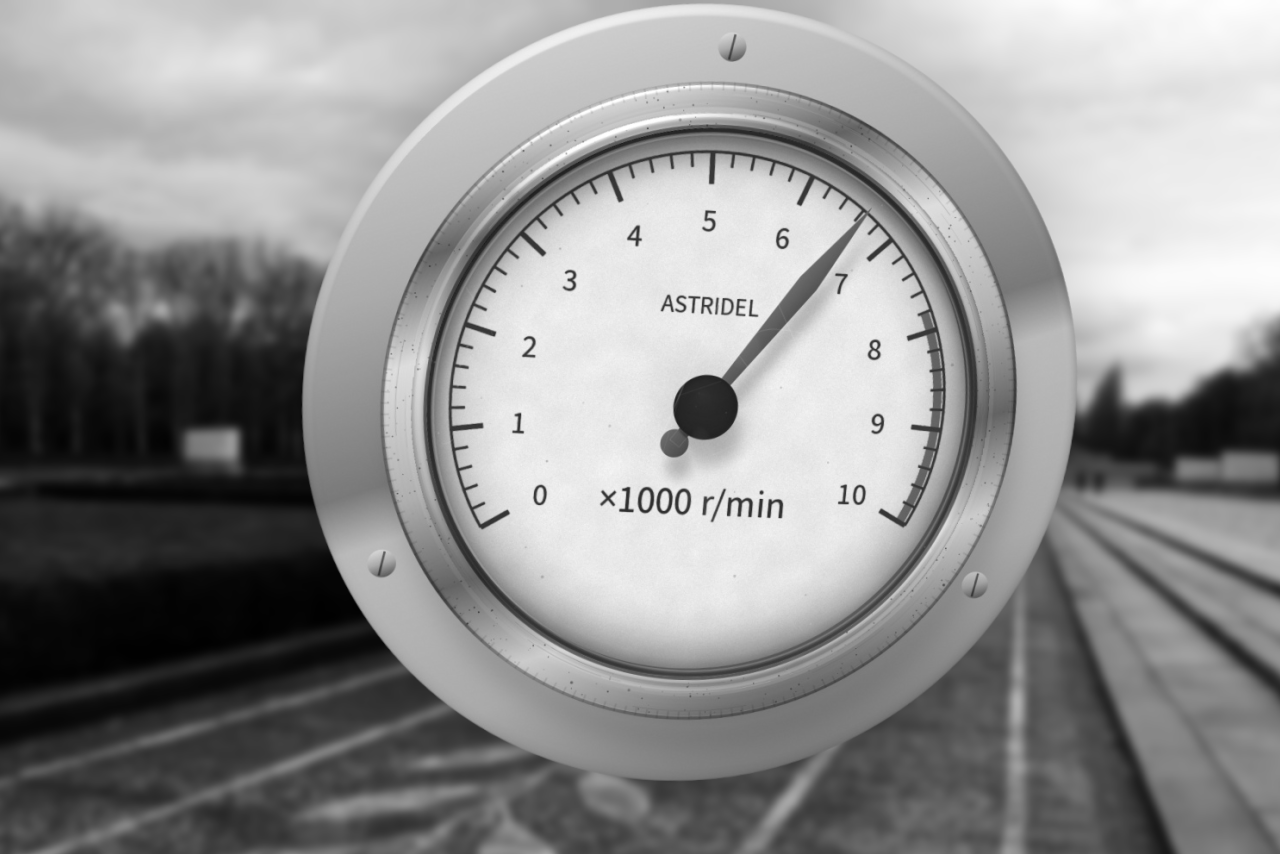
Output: **6600** rpm
